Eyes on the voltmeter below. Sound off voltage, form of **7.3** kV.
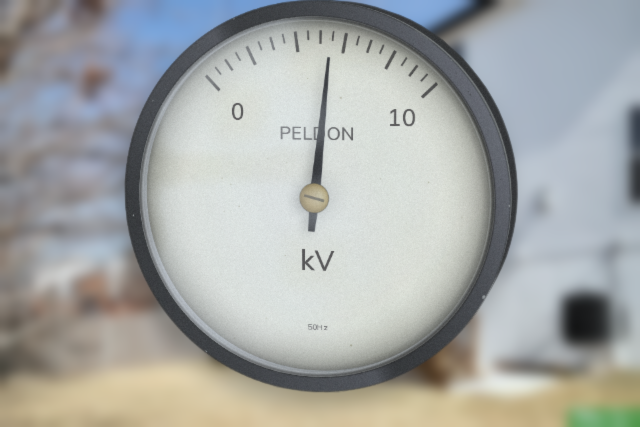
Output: **5.5** kV
